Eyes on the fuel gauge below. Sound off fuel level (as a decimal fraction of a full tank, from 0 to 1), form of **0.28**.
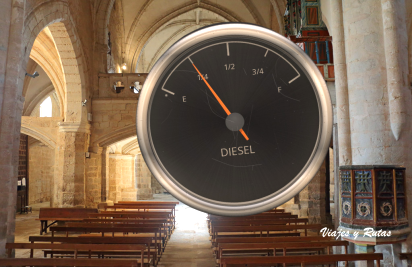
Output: **0.25**
